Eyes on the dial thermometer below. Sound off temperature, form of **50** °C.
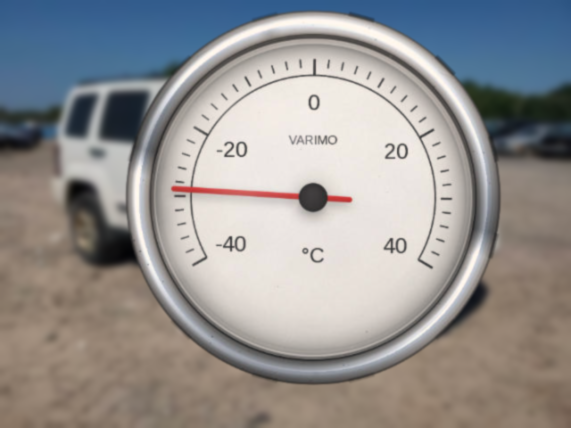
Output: **-29** °C
